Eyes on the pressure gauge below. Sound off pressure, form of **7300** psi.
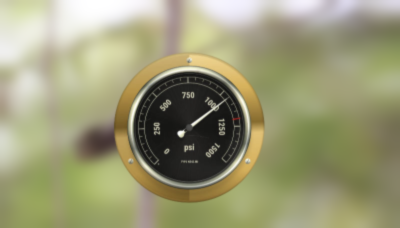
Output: **1050** psi
